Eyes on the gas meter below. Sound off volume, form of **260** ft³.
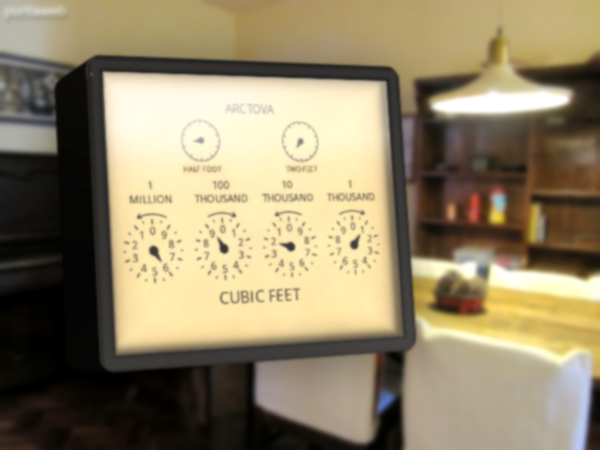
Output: **592100** ft³
